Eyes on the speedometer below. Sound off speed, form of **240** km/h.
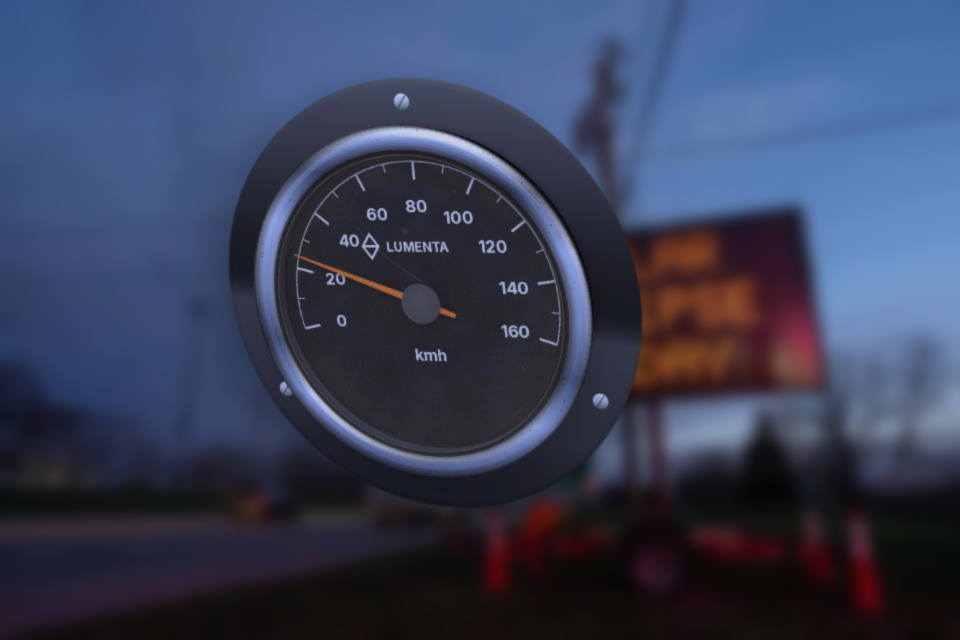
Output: **25** km/h
